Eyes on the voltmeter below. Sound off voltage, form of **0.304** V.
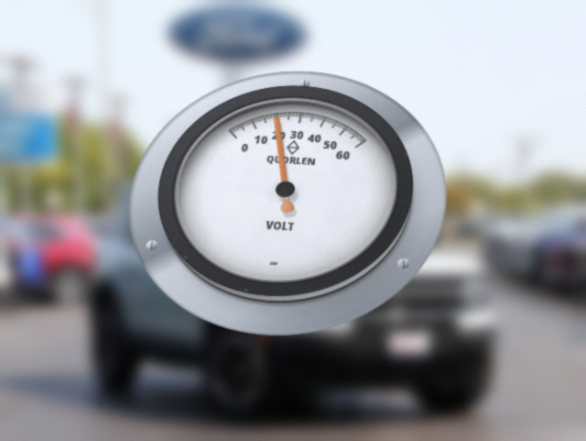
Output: **20** V
